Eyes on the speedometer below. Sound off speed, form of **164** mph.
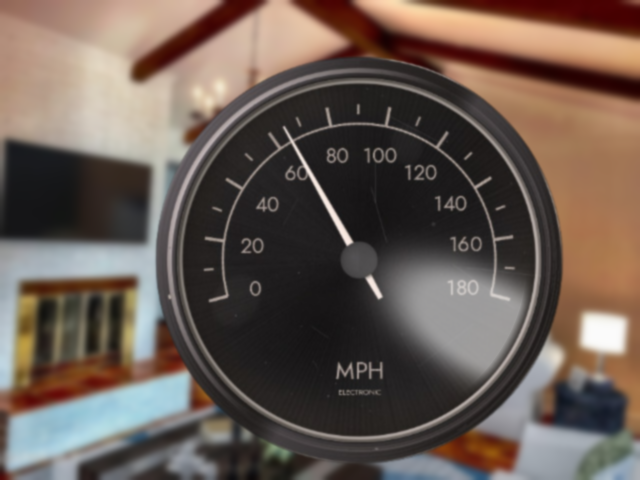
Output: **65** mph
